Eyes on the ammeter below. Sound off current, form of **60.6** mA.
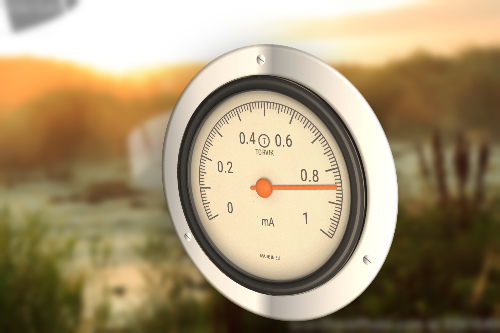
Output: **0.85** mA
